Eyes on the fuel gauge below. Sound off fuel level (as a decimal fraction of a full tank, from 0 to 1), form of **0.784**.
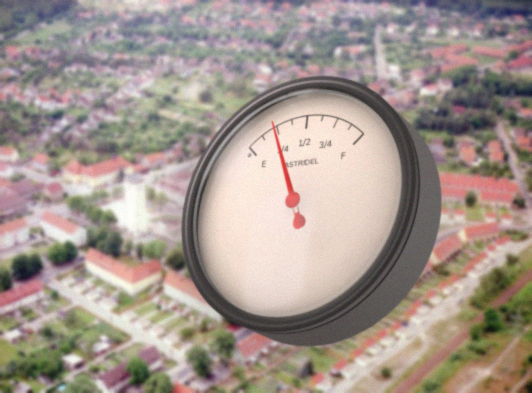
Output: **0.25**
